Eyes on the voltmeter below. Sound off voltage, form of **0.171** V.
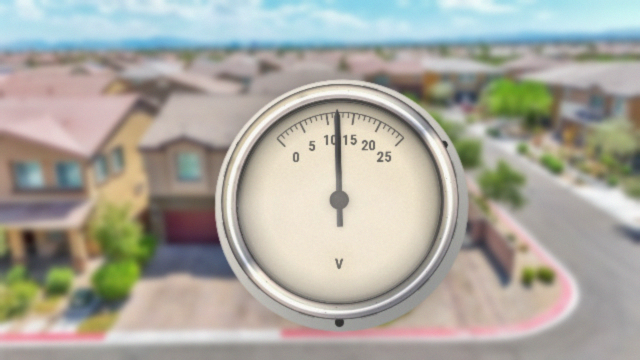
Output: **12** V
